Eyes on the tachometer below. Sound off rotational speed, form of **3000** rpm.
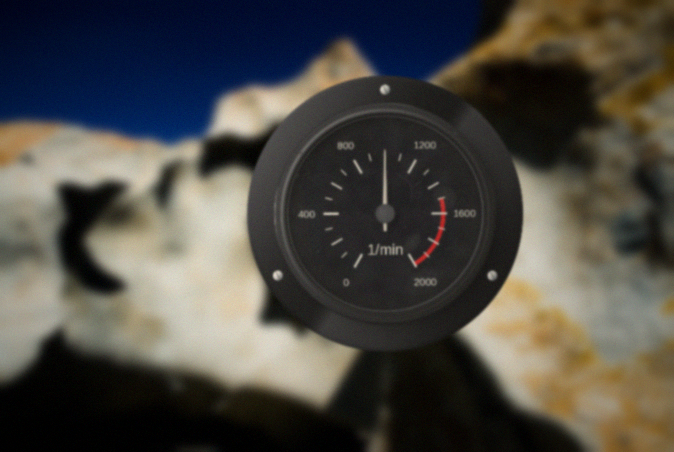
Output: **1000** rpm
